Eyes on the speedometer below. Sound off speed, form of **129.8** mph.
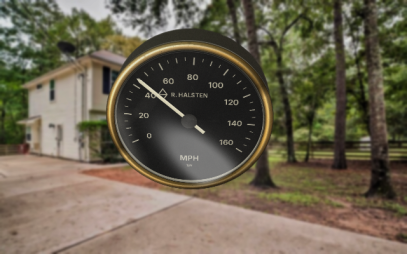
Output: **45** mph
